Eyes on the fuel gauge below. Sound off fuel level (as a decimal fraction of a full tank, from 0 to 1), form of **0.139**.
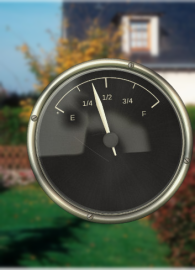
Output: **0.375**
